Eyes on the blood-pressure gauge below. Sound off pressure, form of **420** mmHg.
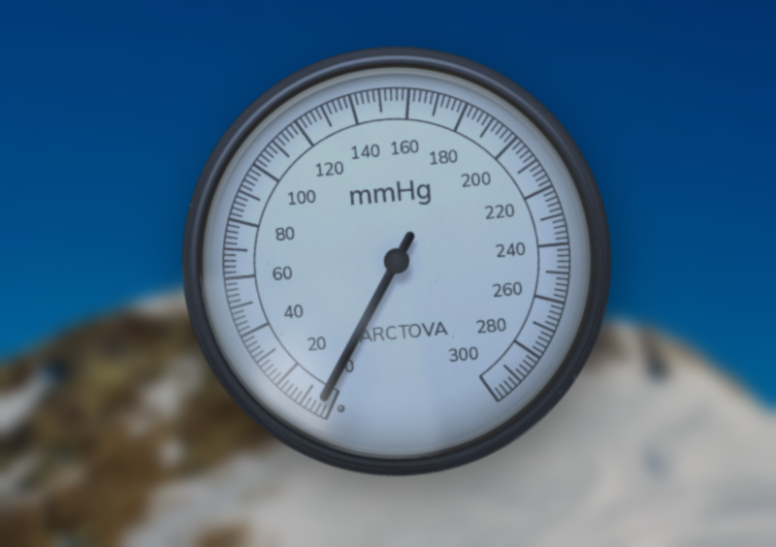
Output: **4** mmHg
